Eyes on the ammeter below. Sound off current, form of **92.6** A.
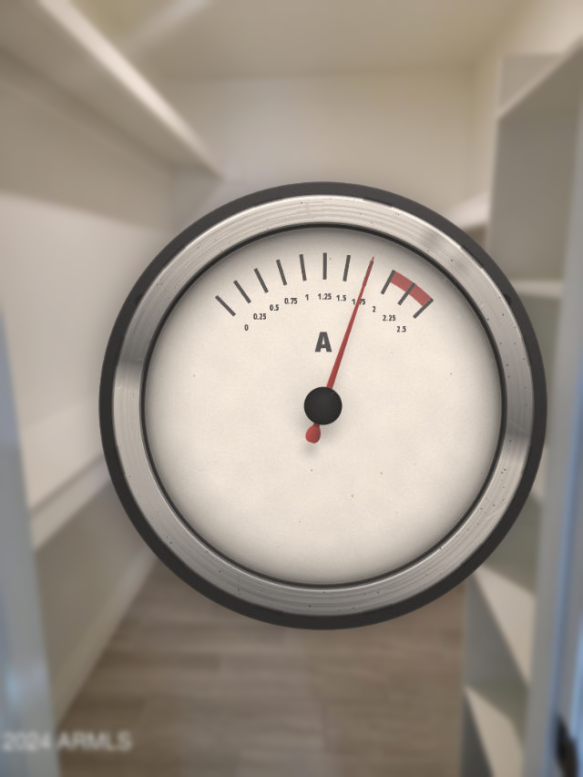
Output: **1.75** A
